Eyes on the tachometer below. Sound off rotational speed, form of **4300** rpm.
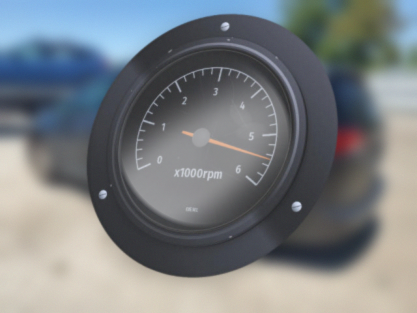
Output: **5500** rpm
